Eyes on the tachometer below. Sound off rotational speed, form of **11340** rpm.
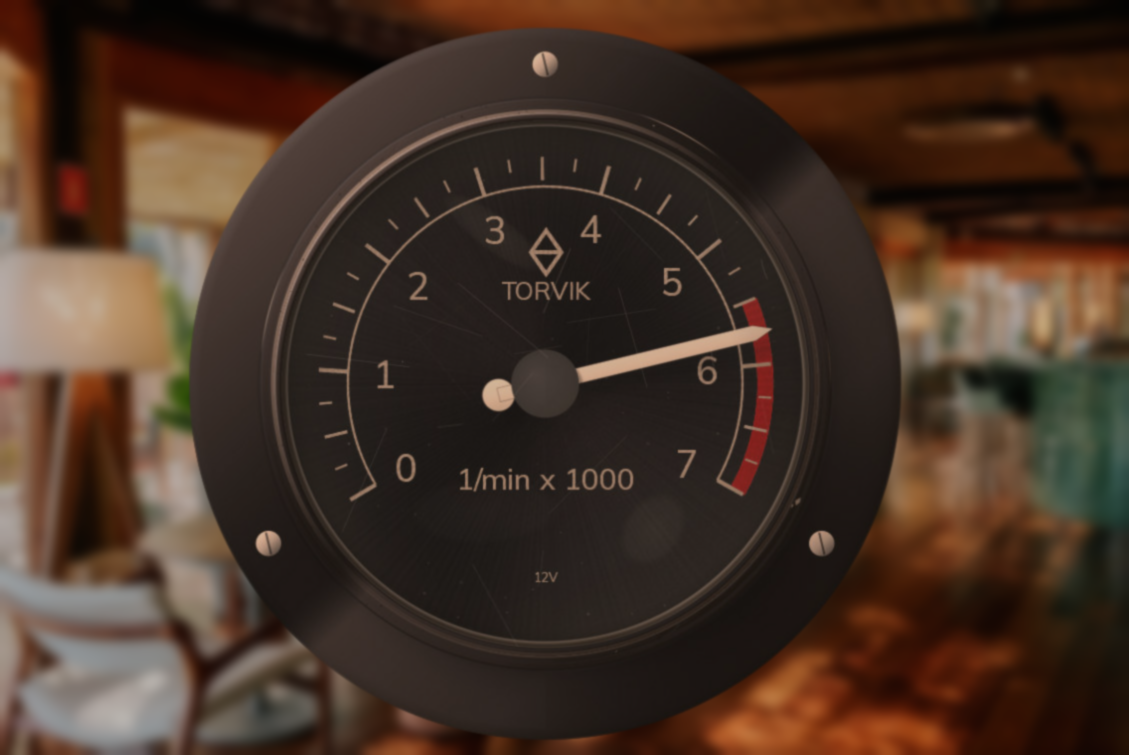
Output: **5750** rpm
